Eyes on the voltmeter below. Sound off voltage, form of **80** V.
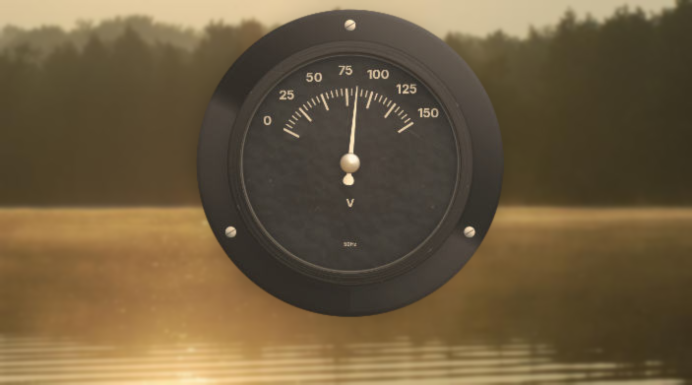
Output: **85** V
